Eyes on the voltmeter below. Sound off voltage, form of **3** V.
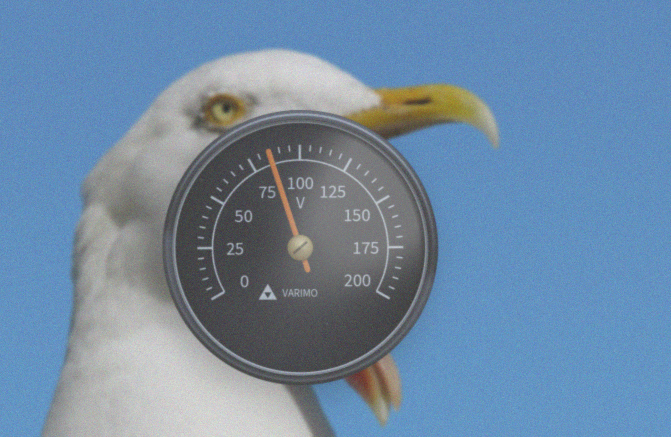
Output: **85** V
